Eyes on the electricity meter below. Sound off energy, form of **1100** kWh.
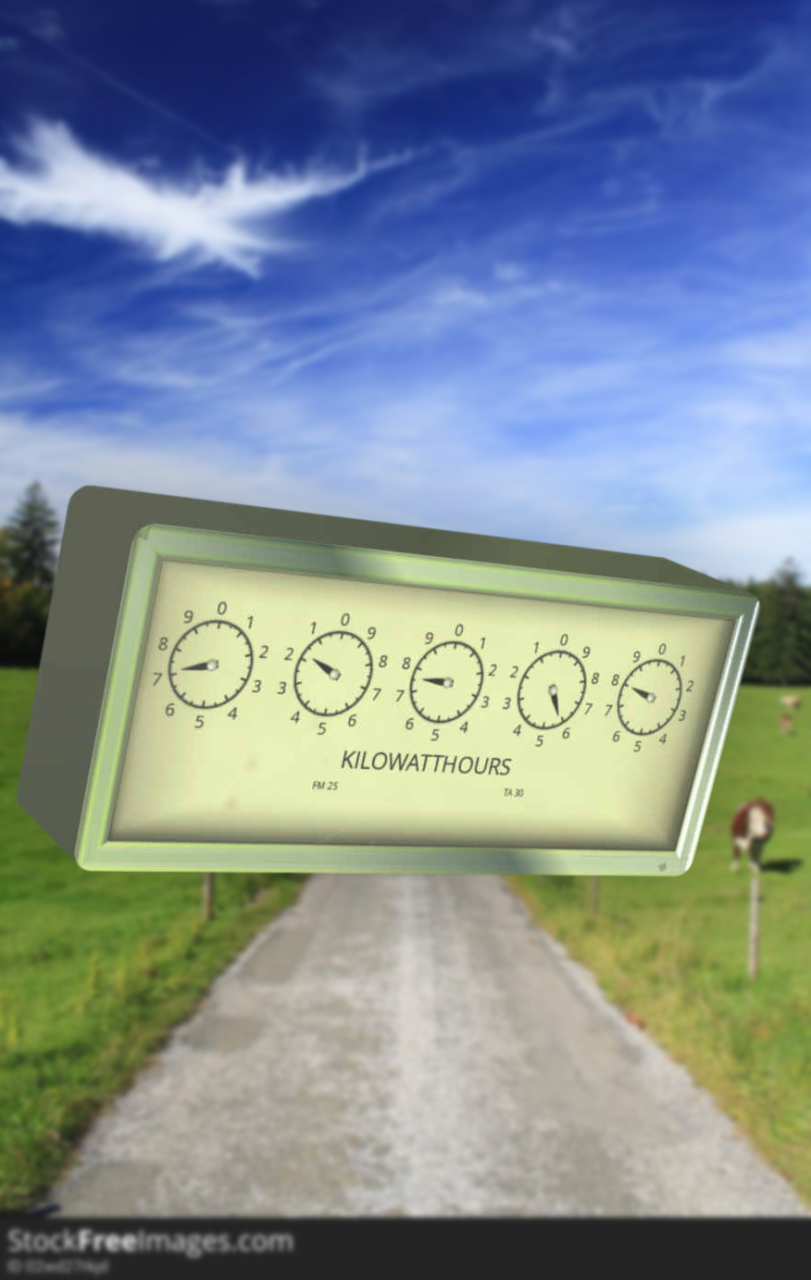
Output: **71758** kWh
